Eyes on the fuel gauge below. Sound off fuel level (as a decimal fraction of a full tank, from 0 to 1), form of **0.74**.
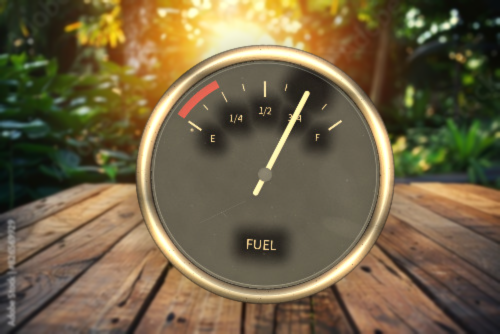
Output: **0.75**
